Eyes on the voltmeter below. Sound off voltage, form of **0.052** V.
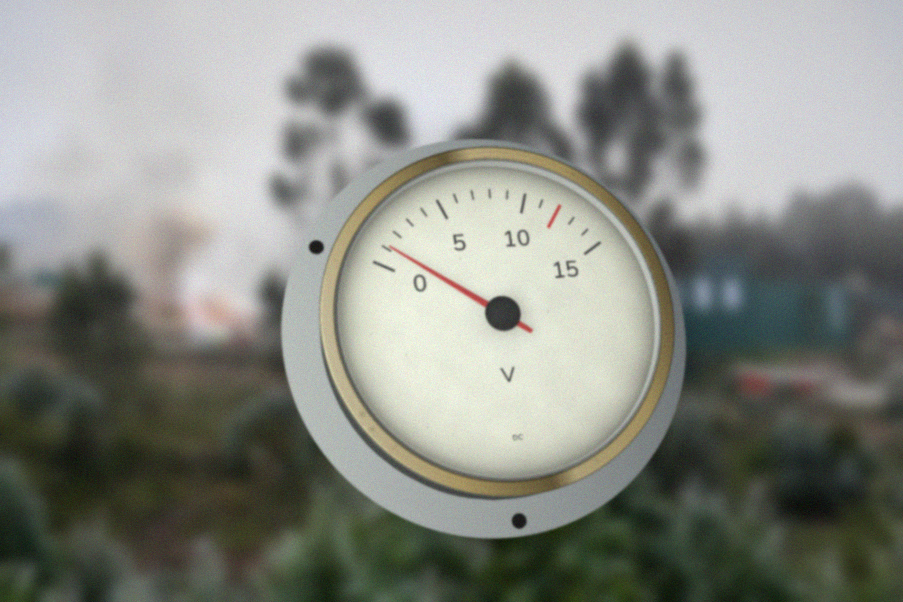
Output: **1** V
